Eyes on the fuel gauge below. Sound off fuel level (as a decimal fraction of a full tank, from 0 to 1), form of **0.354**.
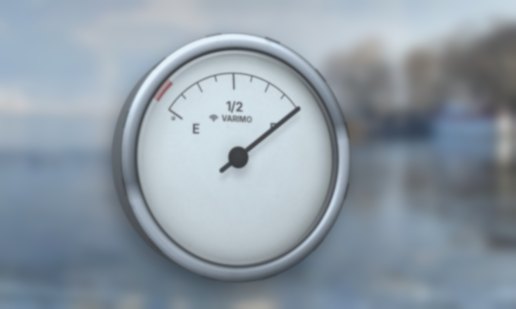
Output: **1**
